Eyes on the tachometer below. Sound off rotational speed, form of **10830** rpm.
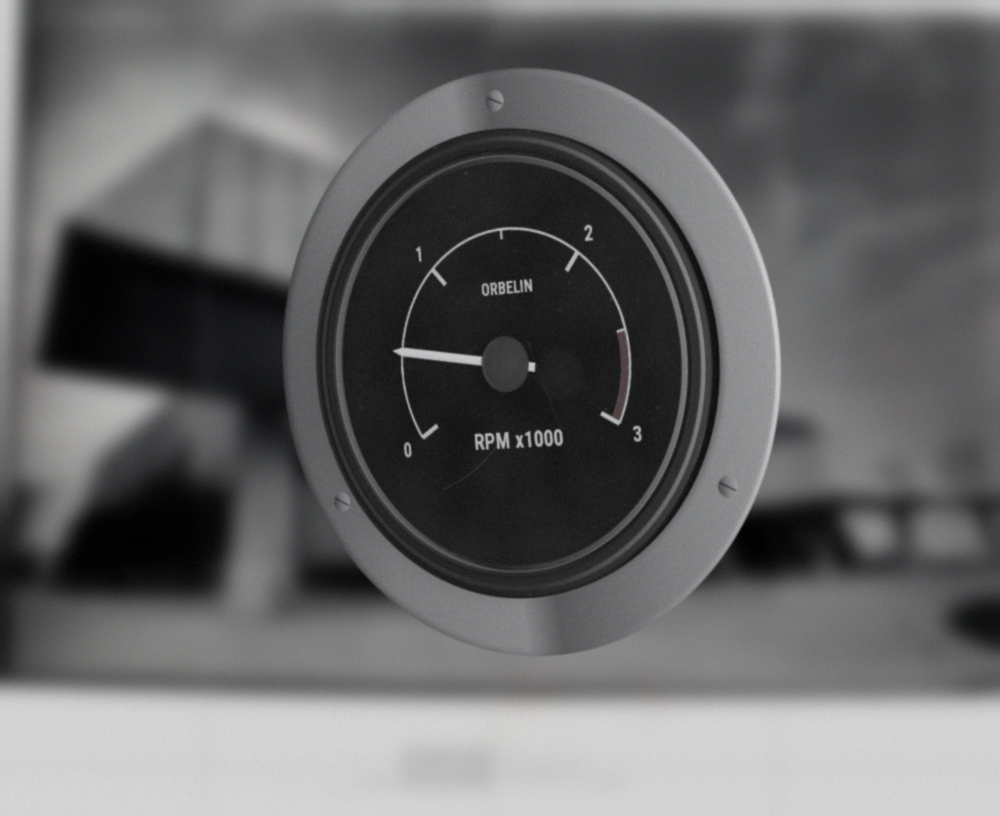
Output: **500** rpm
